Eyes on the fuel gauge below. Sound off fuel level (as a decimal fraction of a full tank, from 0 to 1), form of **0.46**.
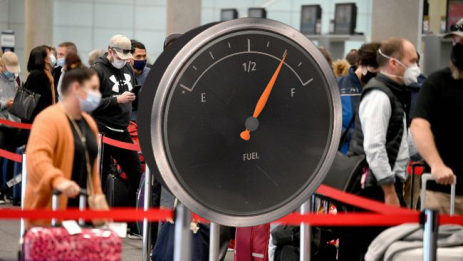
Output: **0.75**
